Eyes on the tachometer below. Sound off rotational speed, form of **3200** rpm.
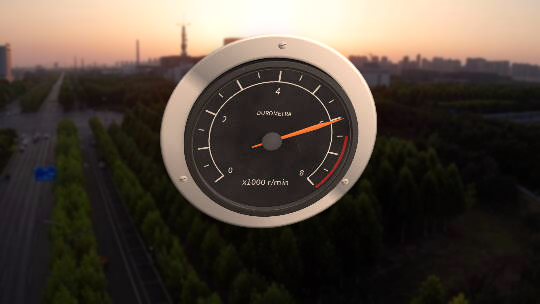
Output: **6000** rpm
